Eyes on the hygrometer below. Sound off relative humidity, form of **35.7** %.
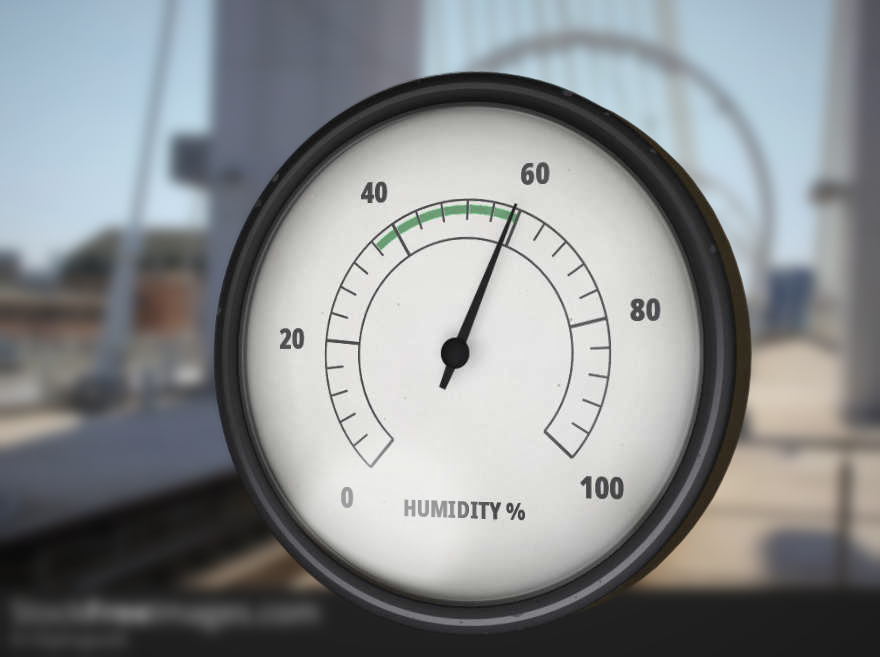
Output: **60** %
